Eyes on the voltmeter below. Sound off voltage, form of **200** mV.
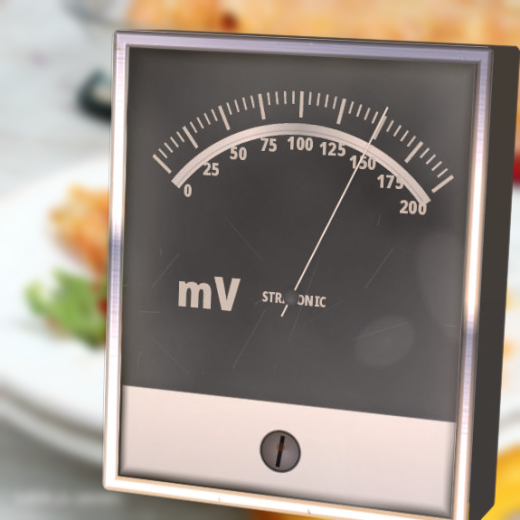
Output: **150** mV
